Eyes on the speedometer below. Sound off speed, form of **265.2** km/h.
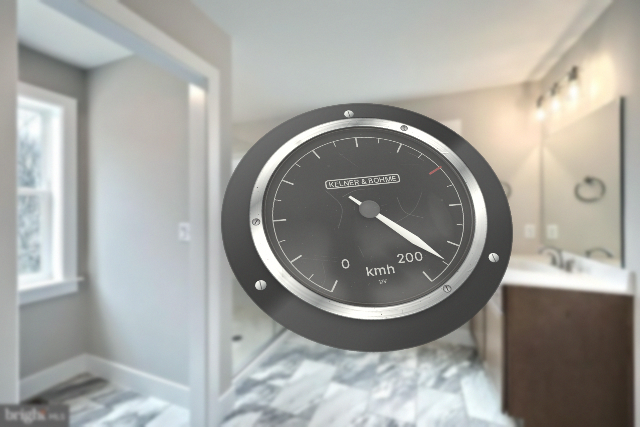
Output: **190** km/h
